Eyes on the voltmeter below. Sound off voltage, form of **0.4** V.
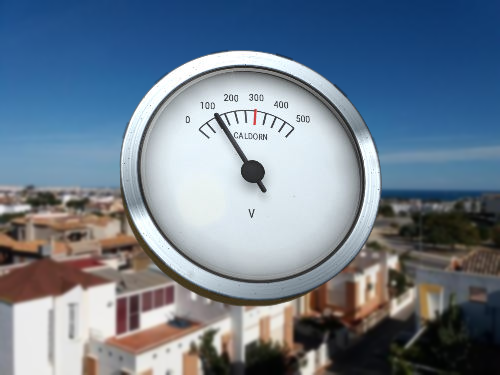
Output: **100** V
